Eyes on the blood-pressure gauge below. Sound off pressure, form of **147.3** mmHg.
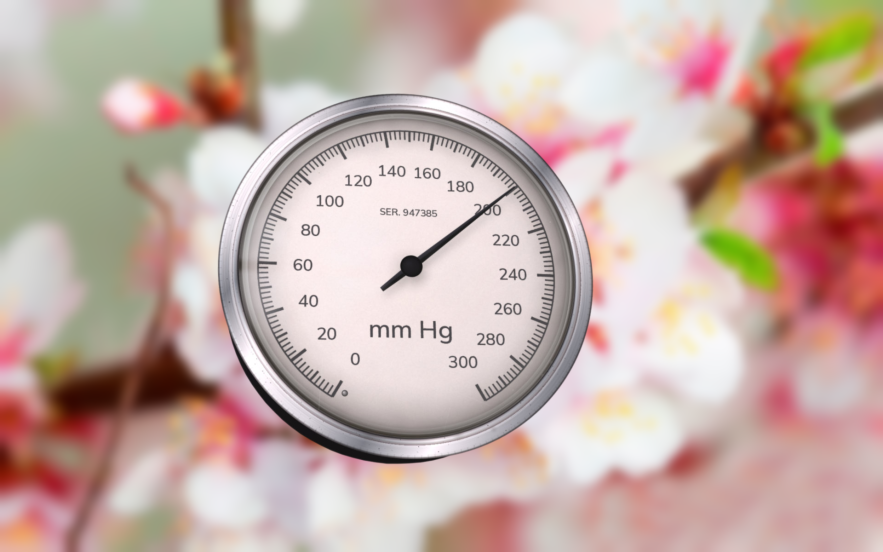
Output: **200** mmHg
